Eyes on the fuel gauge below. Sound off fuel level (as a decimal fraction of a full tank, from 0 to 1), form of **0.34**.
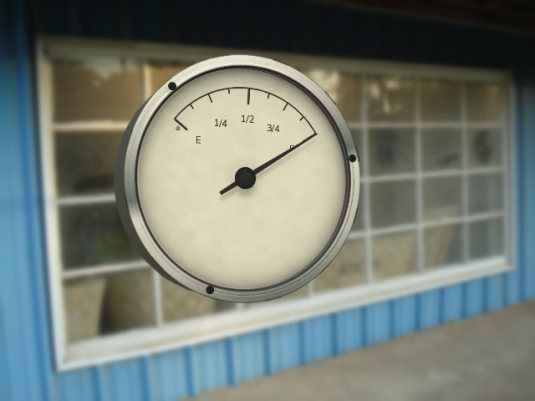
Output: **1**
